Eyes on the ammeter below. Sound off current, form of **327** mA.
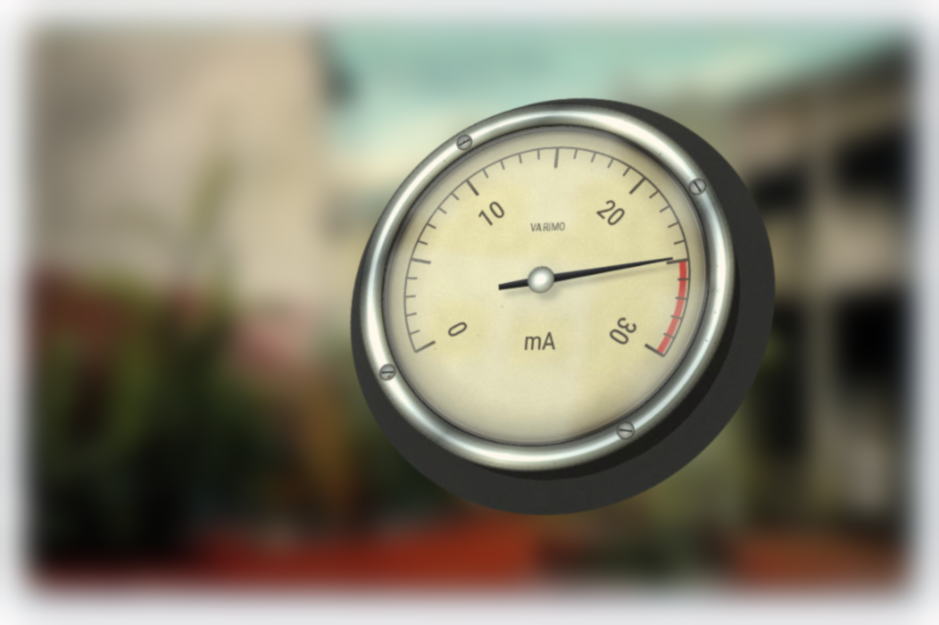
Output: **25** mA
